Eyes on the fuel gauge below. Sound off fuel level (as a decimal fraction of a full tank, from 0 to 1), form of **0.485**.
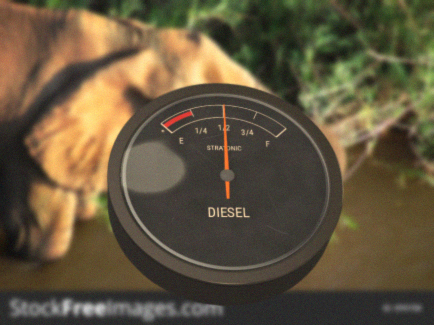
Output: **0.5**
